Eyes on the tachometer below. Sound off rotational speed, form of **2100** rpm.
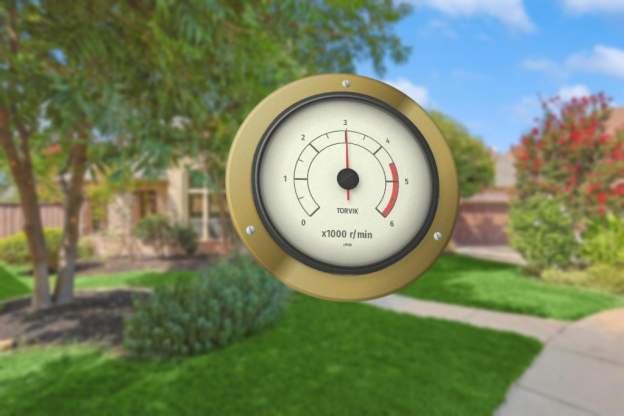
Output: **3000** rpm
